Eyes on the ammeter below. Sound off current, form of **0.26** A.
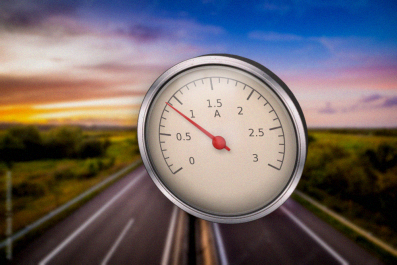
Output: **0.9** A
